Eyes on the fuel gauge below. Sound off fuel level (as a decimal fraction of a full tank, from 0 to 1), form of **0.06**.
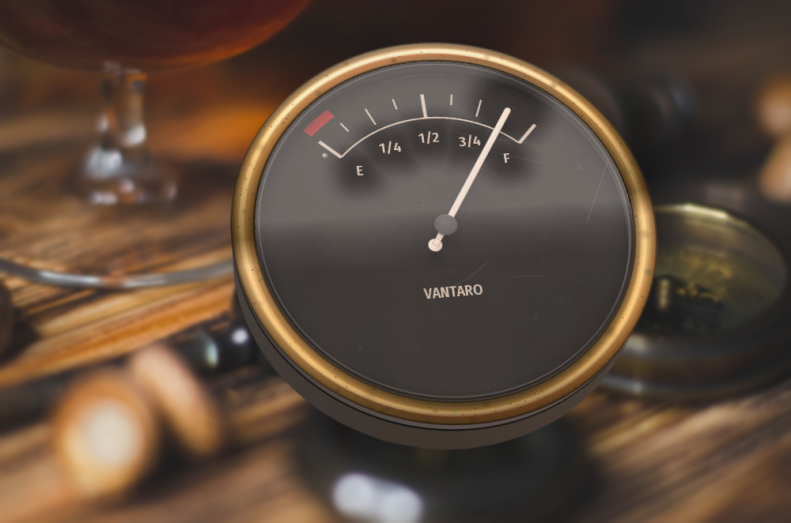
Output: **0.875**
